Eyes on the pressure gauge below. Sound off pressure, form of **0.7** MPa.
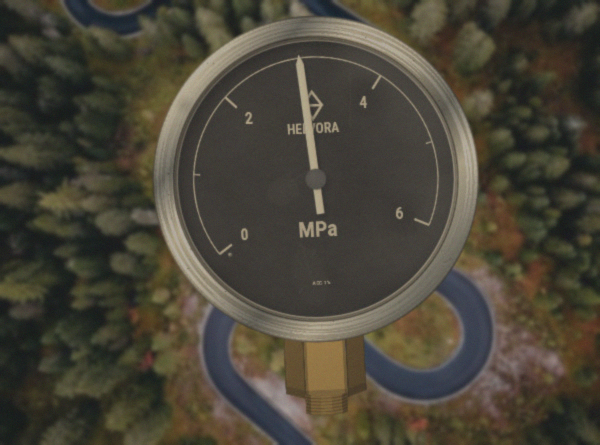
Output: **3** MPa
